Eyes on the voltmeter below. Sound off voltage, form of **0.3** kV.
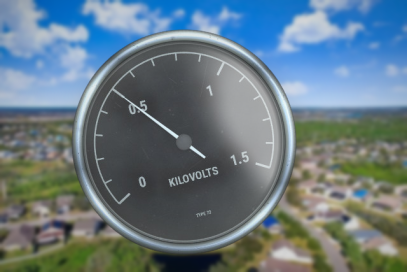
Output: **0.5** kV
